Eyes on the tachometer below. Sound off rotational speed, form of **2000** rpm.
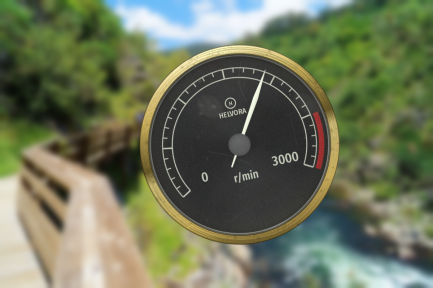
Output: **1900** rpm
